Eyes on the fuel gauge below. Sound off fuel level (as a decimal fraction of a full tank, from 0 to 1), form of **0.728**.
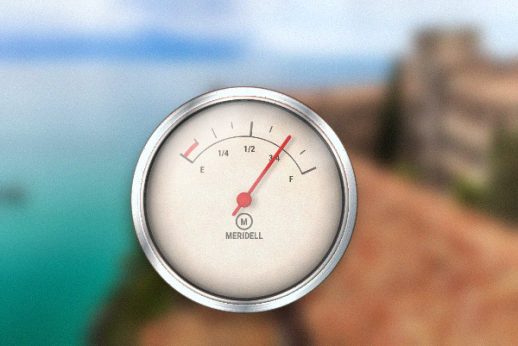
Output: **0.75**
